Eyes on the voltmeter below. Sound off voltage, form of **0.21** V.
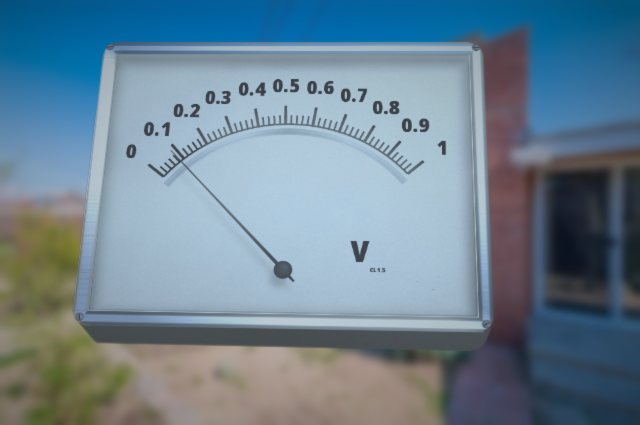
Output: **0.08** V
